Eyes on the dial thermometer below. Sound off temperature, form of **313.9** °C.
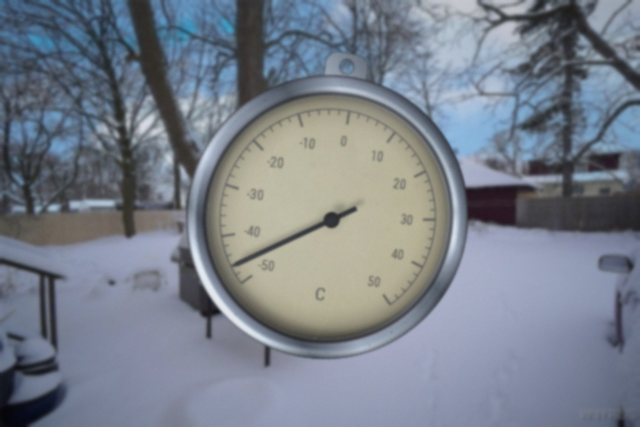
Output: **-46** °C
